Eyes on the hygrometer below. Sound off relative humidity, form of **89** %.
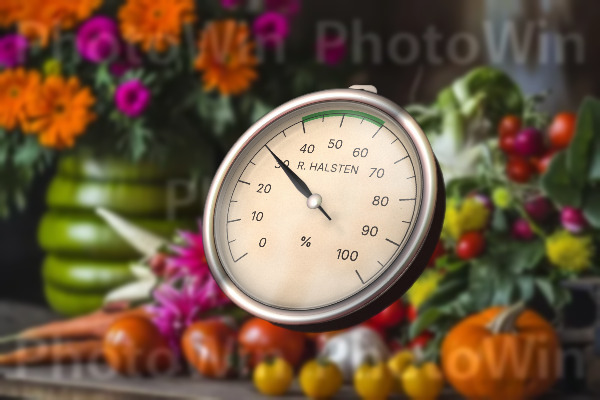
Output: **30** %
